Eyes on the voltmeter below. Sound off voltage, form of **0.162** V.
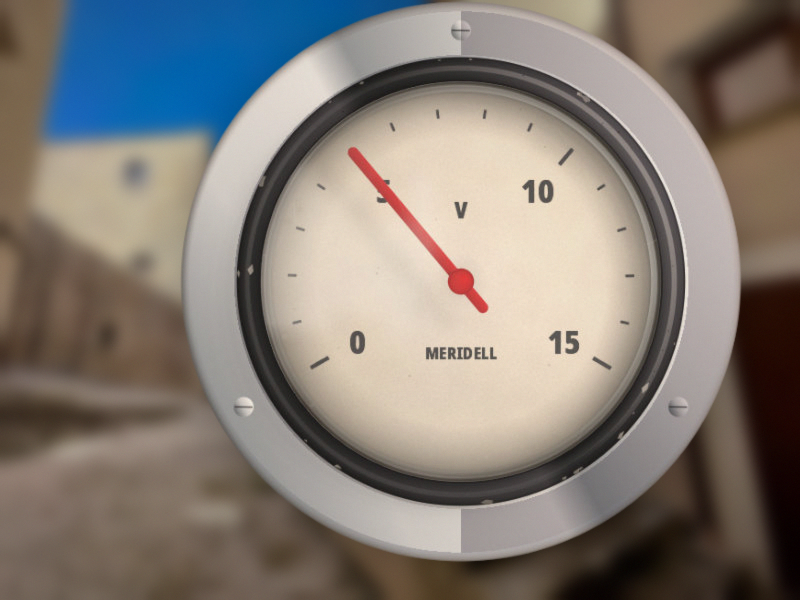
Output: **5** V
